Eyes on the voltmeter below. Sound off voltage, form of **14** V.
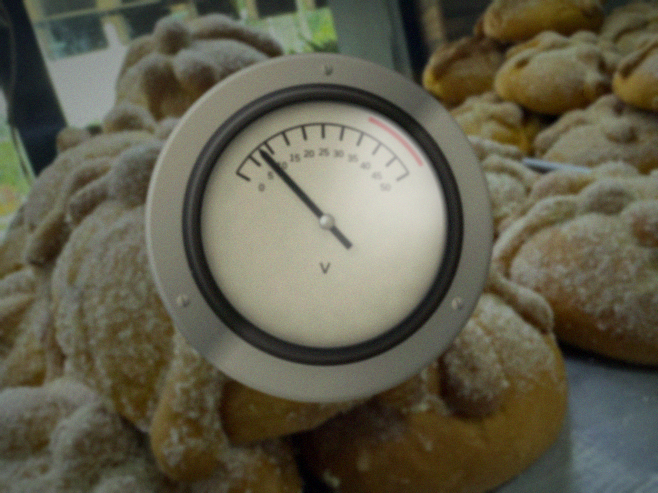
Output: **7.5** V
